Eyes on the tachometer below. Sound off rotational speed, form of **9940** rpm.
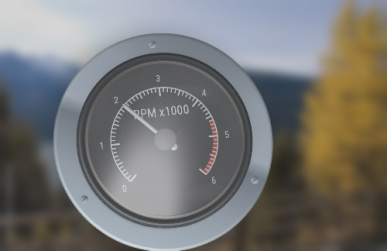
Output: **2000** rpm
